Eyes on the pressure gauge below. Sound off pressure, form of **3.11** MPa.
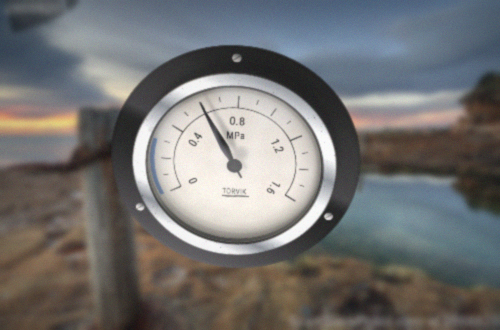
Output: **0.6** MPa
